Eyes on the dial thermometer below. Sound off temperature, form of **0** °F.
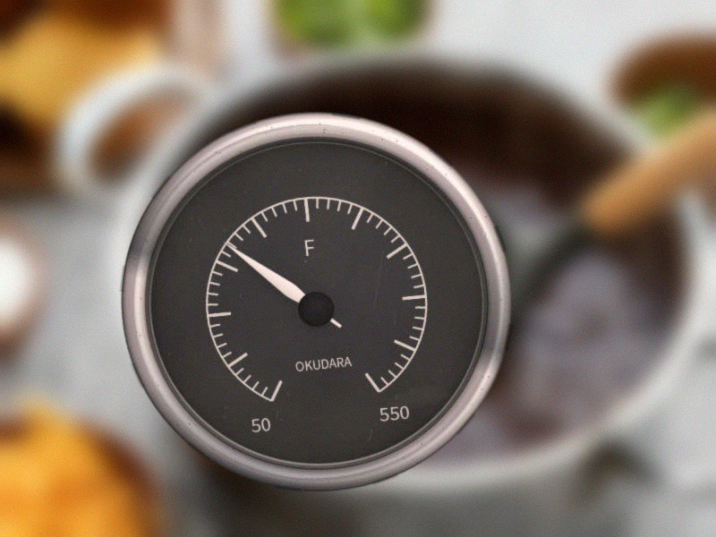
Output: **220** °F
